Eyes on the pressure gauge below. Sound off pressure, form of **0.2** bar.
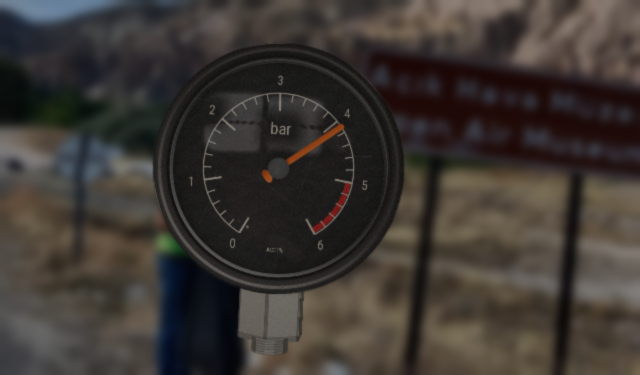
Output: **4.1** bar
